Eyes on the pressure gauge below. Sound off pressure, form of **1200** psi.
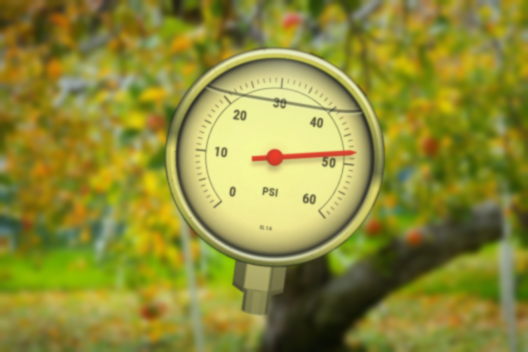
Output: **48** psi
